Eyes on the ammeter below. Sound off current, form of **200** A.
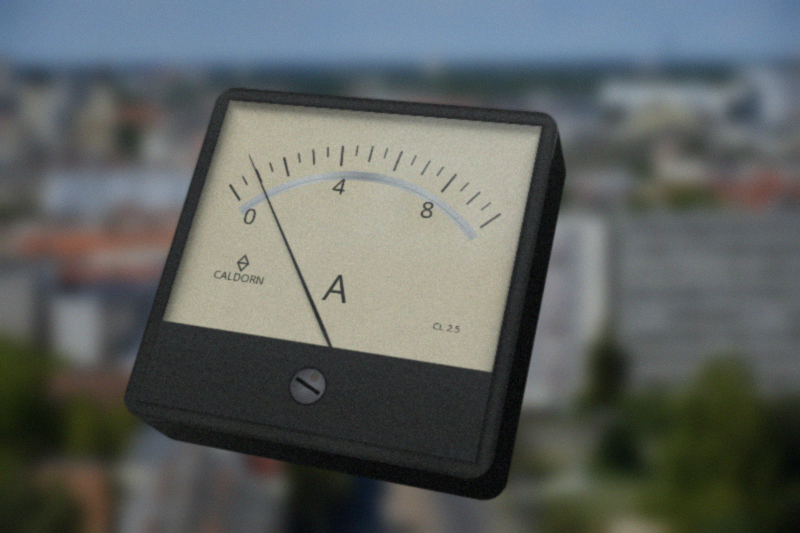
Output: **1** A
